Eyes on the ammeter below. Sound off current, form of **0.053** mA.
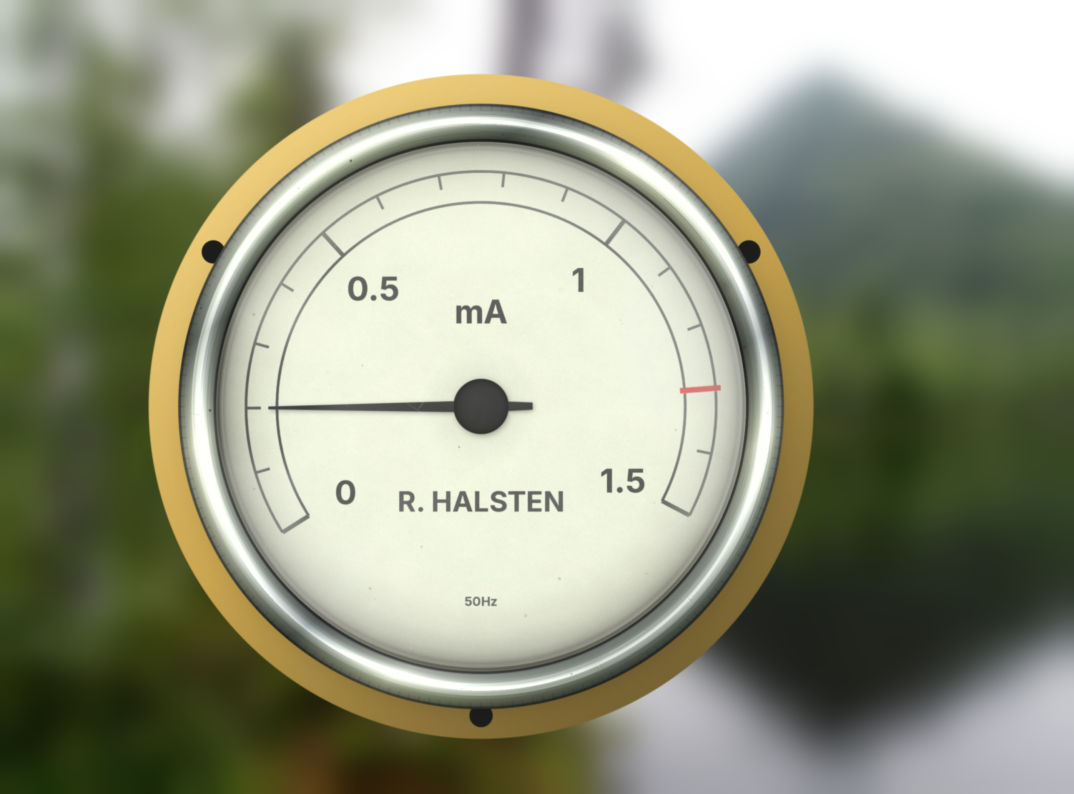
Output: **0.2** mA
